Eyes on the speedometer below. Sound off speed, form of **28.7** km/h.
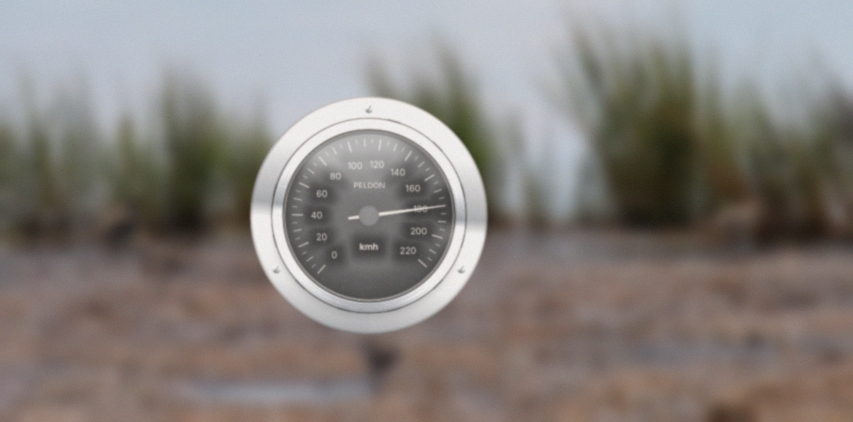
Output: **180** km/h
